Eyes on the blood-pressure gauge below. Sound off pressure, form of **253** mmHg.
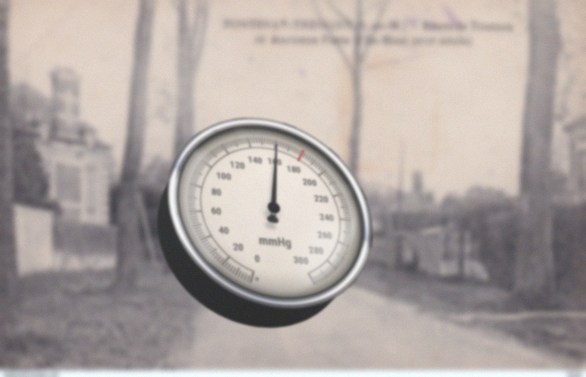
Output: **160** mmHg
